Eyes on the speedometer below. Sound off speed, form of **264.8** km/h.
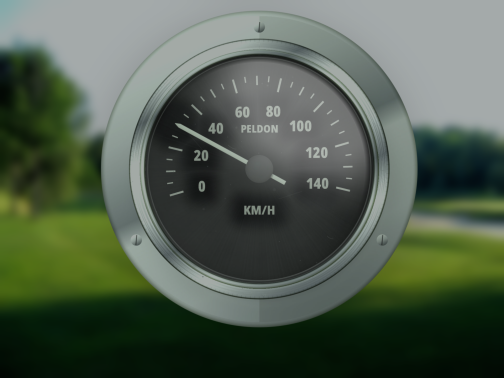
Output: **30** km/h
